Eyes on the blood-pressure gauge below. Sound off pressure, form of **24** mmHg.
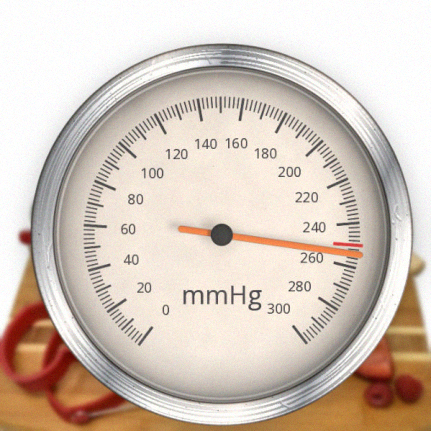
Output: **254** mmHg
